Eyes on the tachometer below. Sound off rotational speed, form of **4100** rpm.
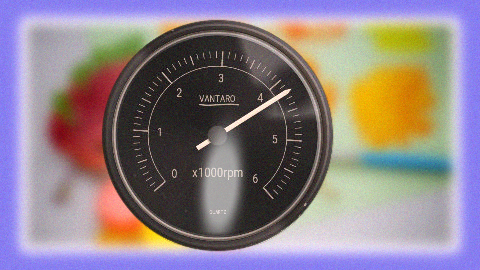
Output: **4200** rpm
